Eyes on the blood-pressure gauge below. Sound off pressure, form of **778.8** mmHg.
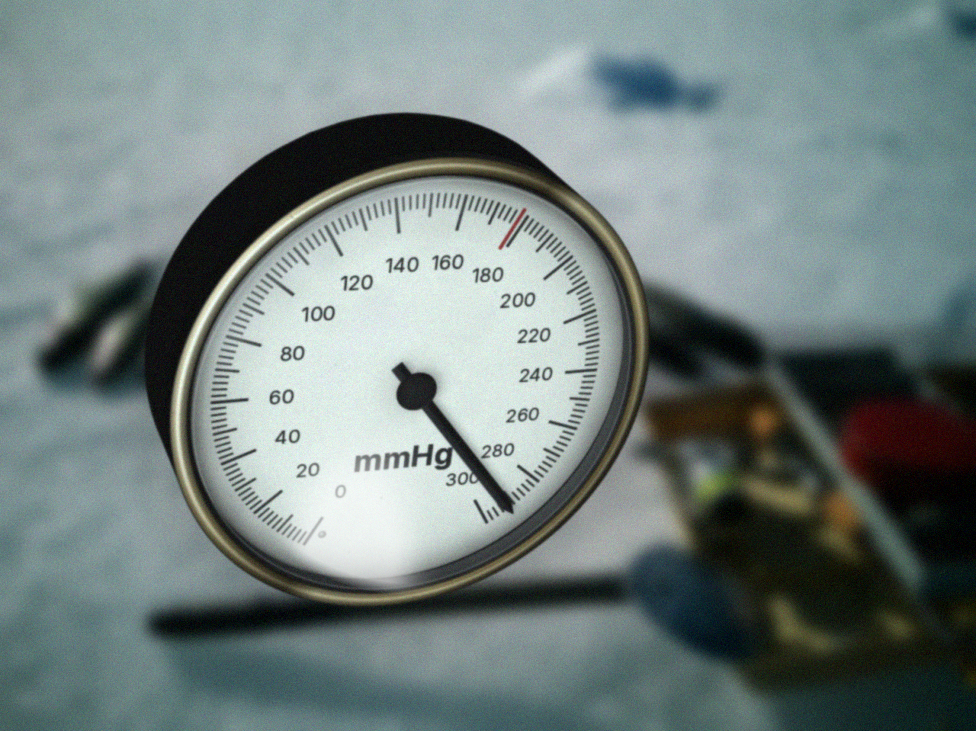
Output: **292** mmHg
